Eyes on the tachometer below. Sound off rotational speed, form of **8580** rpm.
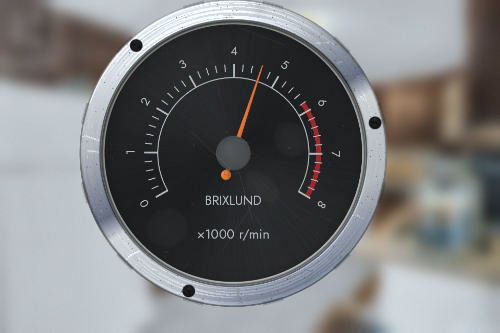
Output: **4600** rpm
